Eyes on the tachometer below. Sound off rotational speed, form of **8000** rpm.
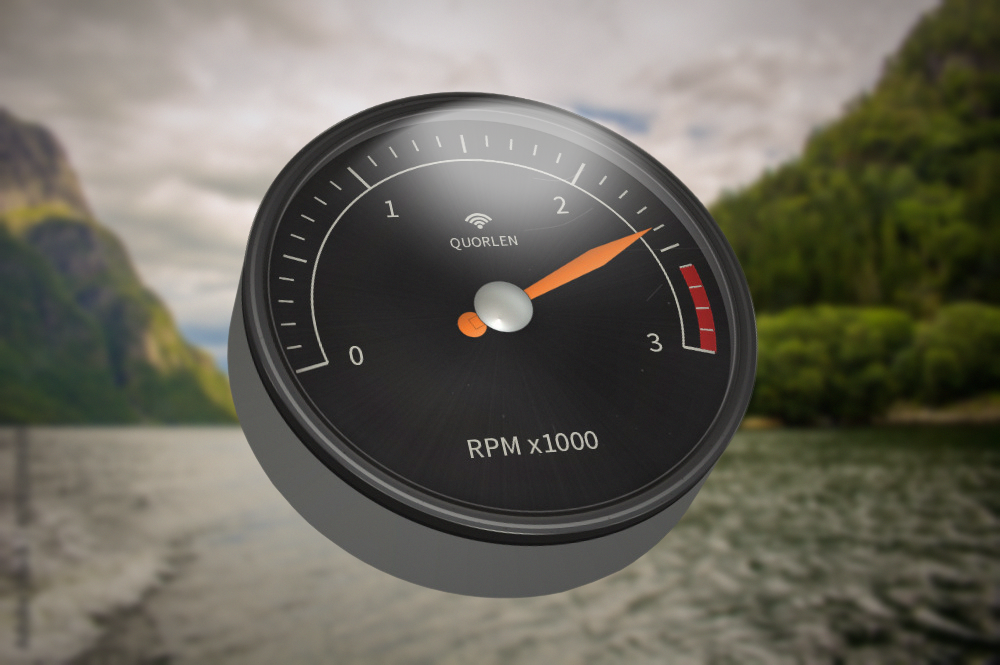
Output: **2400** rpm
